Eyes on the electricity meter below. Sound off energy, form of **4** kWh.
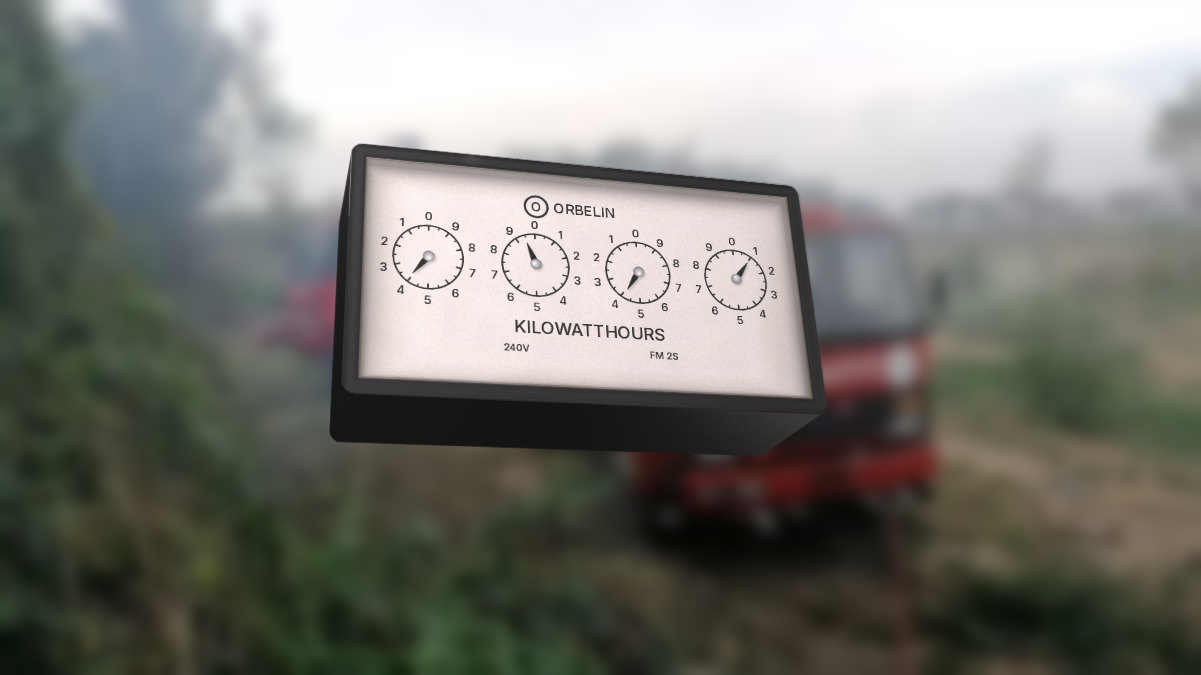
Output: **3941** kWh
